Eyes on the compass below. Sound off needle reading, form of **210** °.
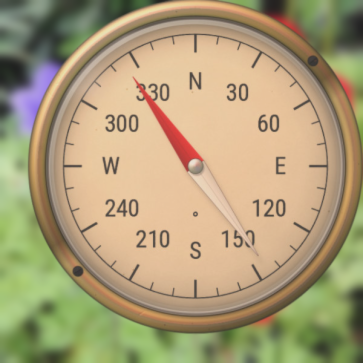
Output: **325** °
